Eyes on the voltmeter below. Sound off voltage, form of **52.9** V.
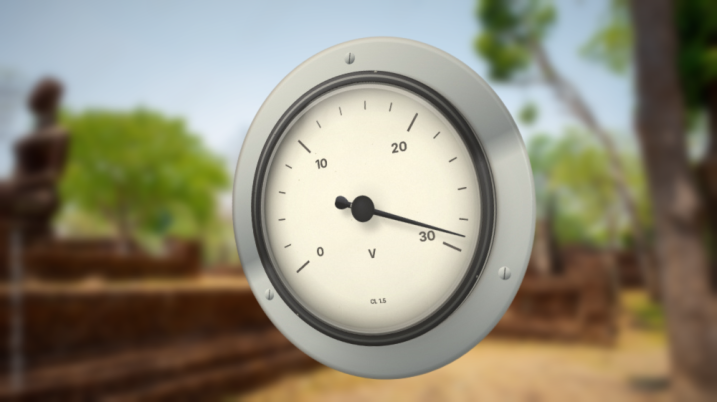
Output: **29** V
